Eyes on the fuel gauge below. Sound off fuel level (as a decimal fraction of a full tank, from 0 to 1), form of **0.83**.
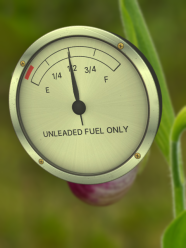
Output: **0.5**
